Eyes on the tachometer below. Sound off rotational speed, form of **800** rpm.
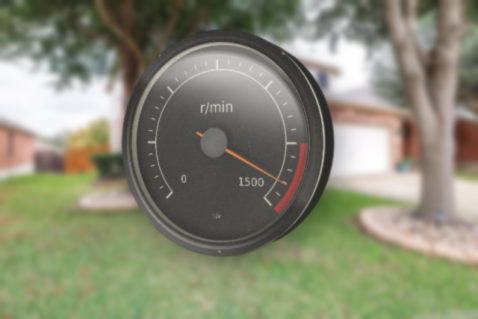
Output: **1400** rpm
